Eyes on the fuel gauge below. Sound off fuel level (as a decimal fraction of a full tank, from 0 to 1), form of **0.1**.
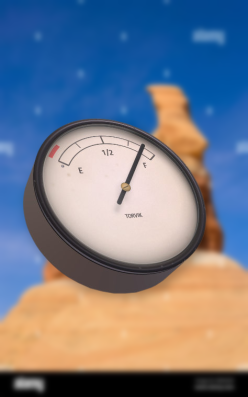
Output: **0.875**
